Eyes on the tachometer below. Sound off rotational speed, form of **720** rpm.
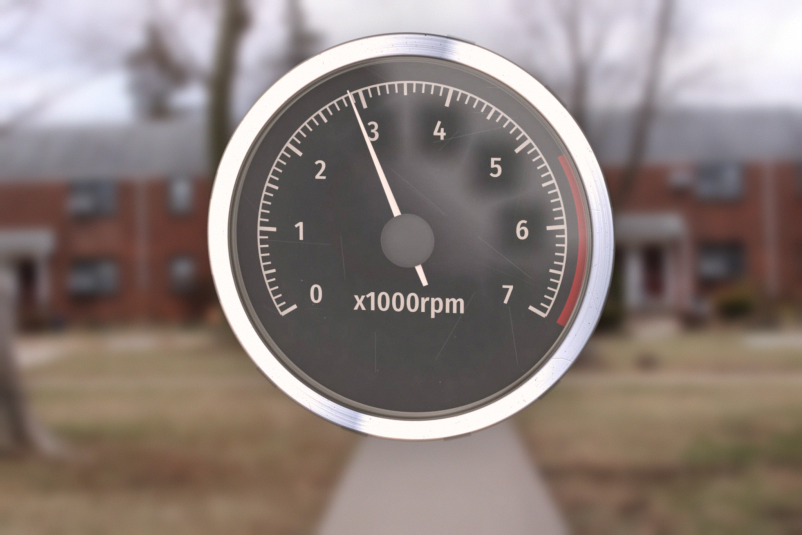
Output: **2900** rpm
